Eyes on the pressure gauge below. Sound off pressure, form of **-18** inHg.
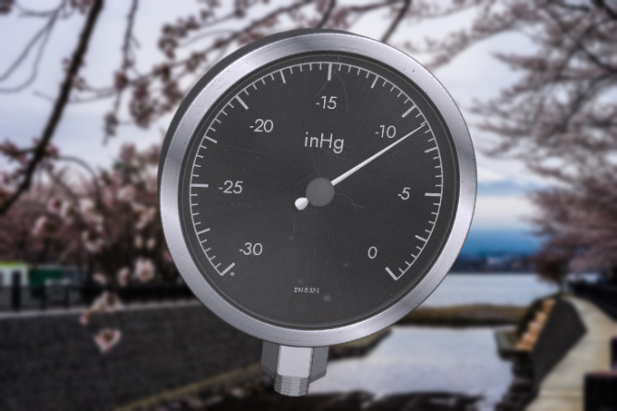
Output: **-9** inHg
